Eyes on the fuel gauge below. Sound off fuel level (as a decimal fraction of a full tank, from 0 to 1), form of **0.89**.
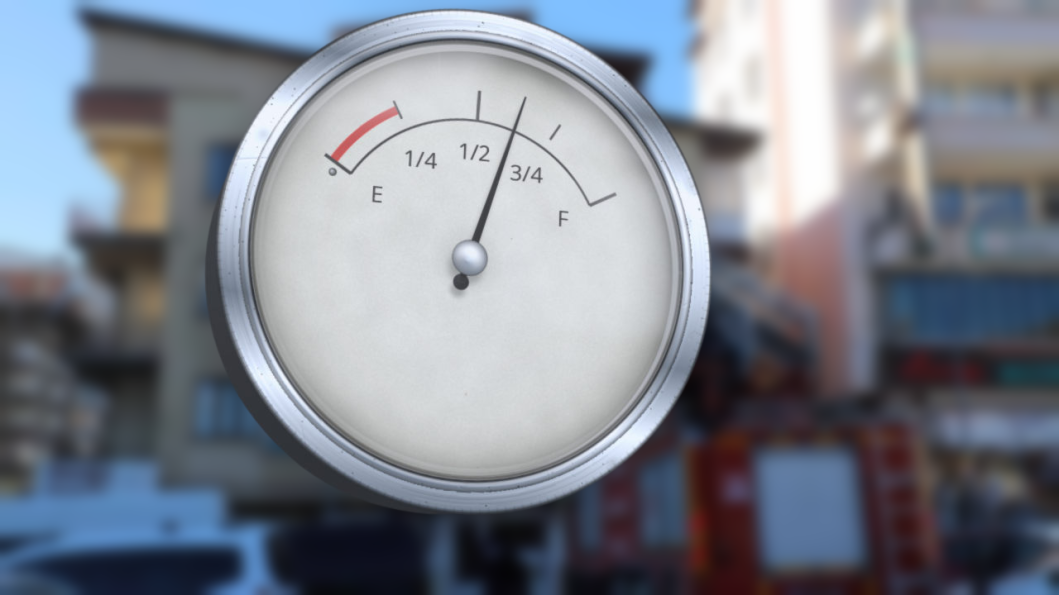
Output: **0.625**
